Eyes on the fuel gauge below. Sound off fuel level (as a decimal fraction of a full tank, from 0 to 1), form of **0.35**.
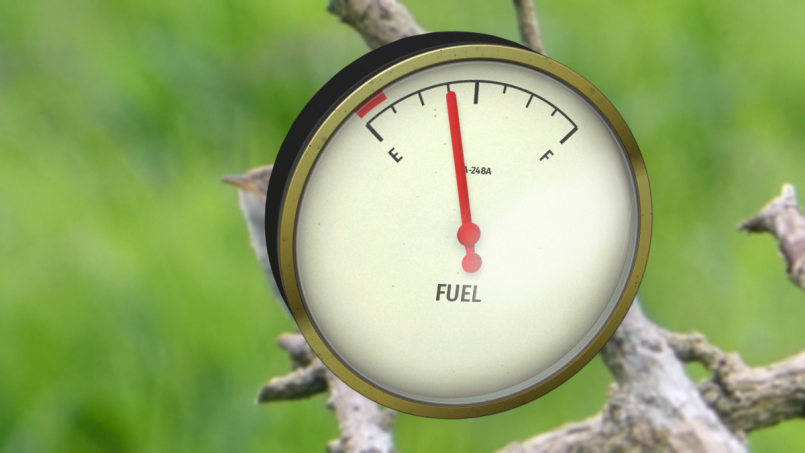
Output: **0.375**
